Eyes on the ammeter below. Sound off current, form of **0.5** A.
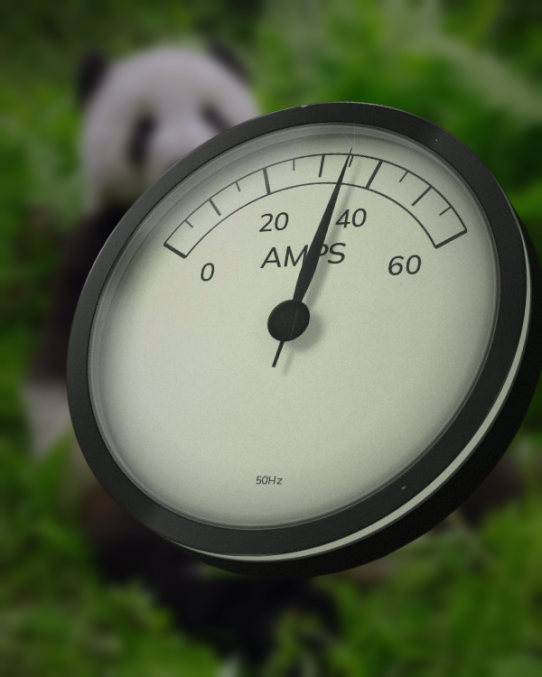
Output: **35** A
